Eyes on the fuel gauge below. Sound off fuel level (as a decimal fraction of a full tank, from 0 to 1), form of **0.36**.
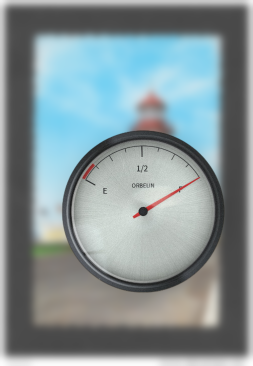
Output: **1**
